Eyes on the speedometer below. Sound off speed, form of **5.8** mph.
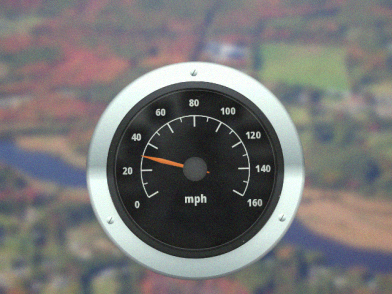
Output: **30** mph
